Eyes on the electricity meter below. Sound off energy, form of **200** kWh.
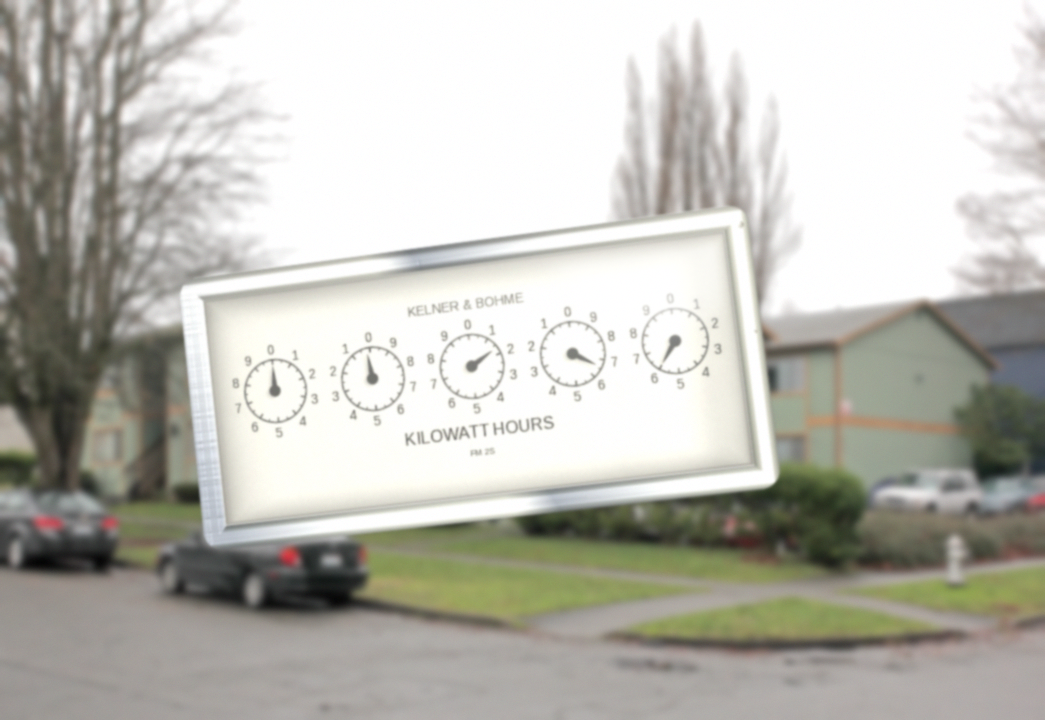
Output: **166** kWh
